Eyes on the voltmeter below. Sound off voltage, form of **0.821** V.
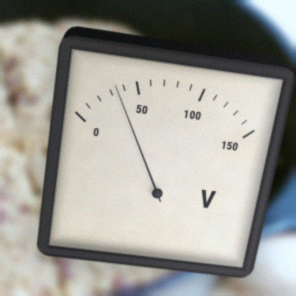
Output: **35** V
